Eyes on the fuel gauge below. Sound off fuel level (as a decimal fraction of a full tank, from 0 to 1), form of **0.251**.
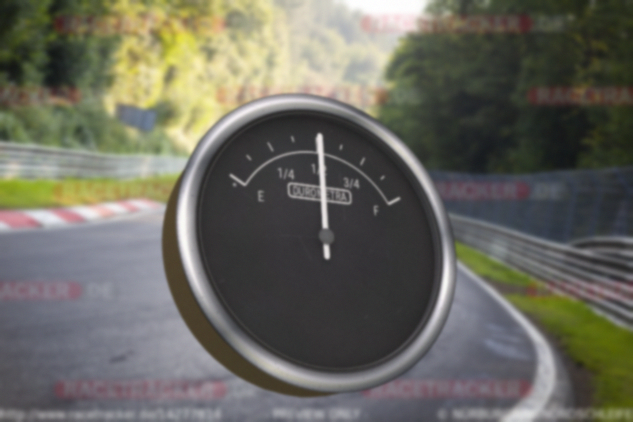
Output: **0.5**
